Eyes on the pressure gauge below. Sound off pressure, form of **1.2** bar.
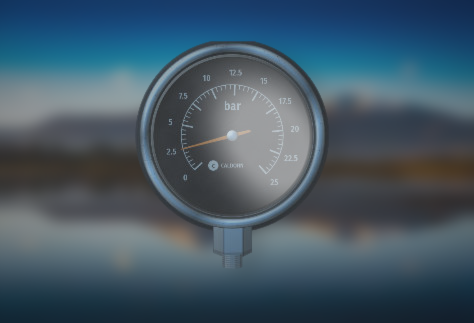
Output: **2.5** bar
